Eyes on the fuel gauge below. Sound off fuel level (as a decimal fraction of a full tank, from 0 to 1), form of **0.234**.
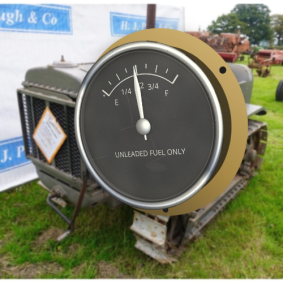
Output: **0.5**
